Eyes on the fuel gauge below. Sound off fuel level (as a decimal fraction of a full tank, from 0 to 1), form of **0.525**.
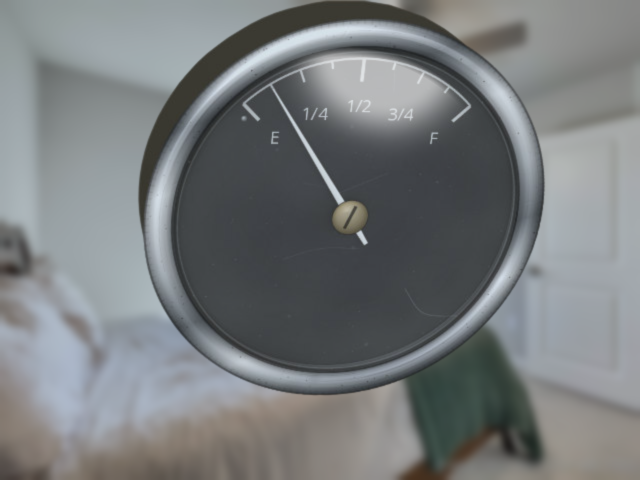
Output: **0.125**
